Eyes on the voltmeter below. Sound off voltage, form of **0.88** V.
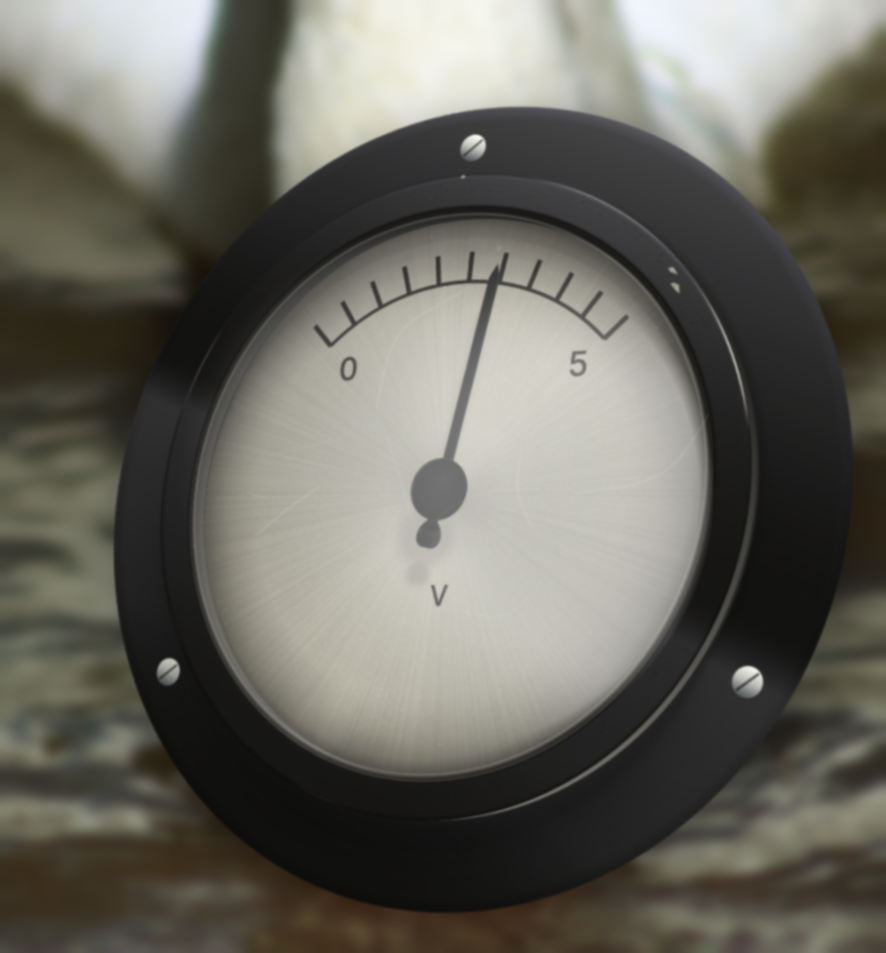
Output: **3** V
